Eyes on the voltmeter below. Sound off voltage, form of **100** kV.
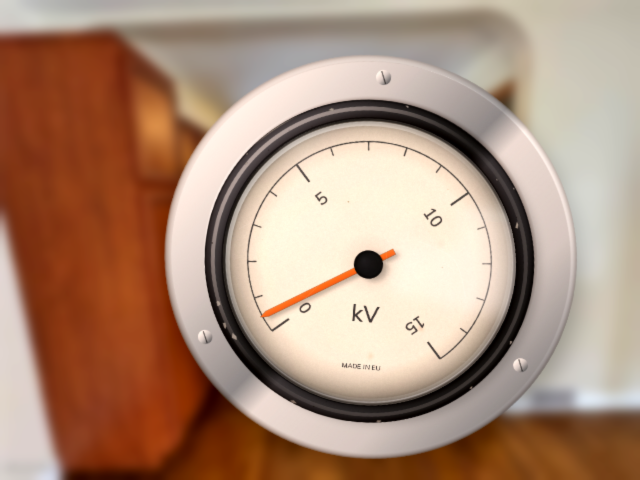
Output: **0.5** kV
